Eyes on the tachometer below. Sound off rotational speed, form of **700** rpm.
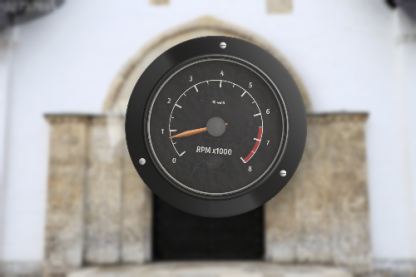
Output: **750** rpm
